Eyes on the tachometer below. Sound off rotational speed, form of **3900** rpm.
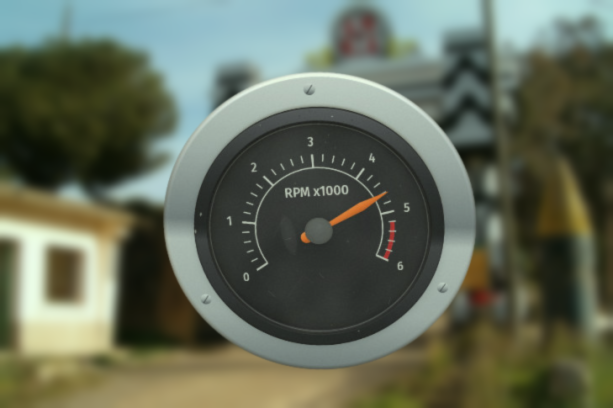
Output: **4600** rpm
